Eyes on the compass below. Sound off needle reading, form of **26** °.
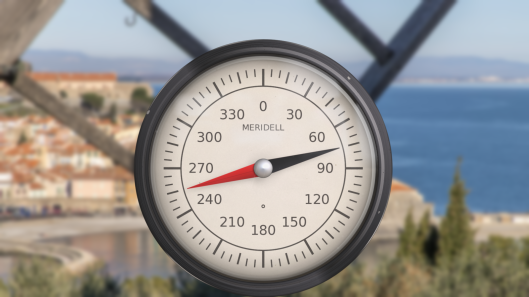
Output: **255** °
